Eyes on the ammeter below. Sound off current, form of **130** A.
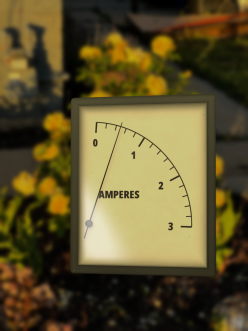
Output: **0.5** A
